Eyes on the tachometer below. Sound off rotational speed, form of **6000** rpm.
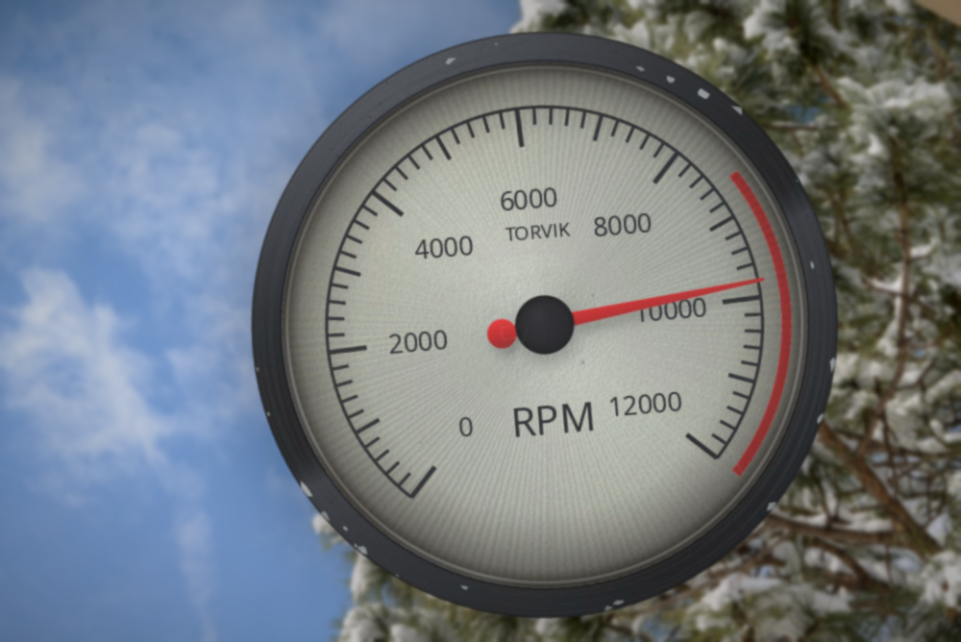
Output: **9800** rpm
